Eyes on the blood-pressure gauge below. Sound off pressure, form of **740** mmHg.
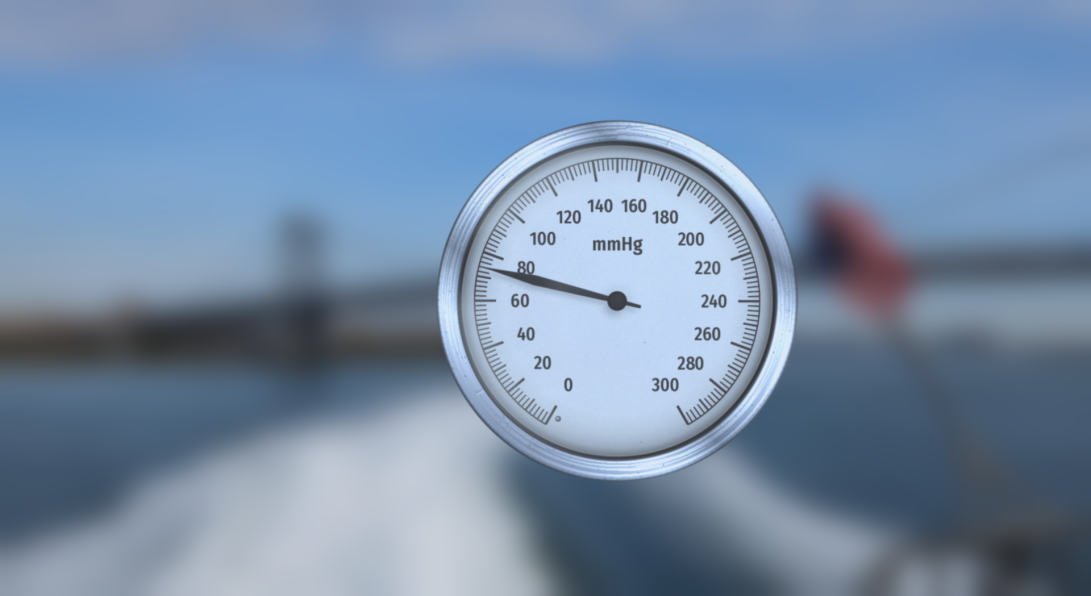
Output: **74** mmHg
